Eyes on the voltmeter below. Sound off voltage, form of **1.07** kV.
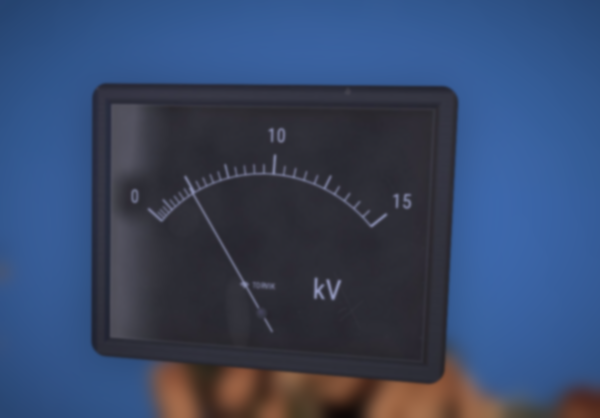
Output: **5** kV
